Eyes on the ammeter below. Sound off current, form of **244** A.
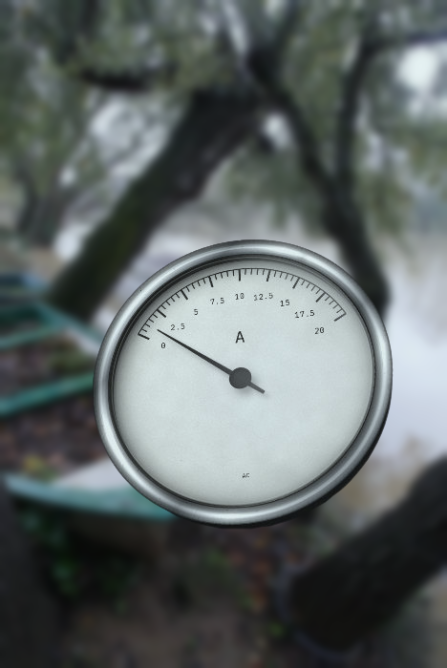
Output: **1** A
